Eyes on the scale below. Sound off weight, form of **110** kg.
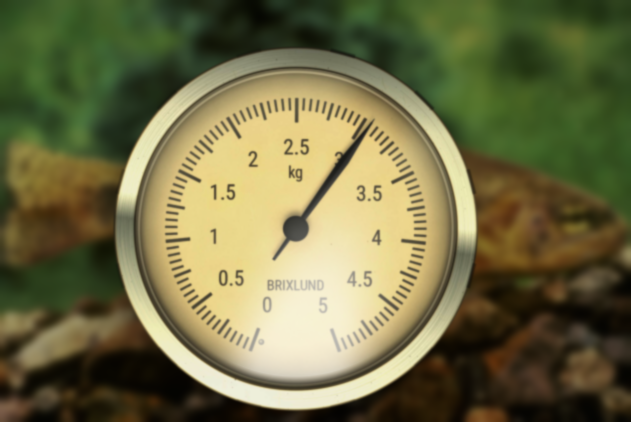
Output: **3.05** kg
